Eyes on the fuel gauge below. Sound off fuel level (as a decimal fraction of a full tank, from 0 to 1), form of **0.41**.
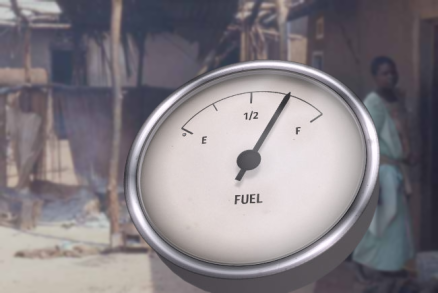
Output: **0.75**
